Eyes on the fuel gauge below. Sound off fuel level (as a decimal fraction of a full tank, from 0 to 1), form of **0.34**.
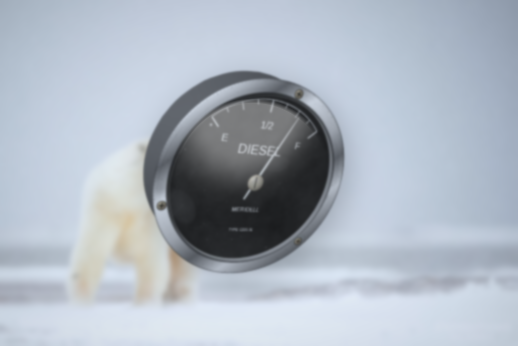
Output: **0.75**
